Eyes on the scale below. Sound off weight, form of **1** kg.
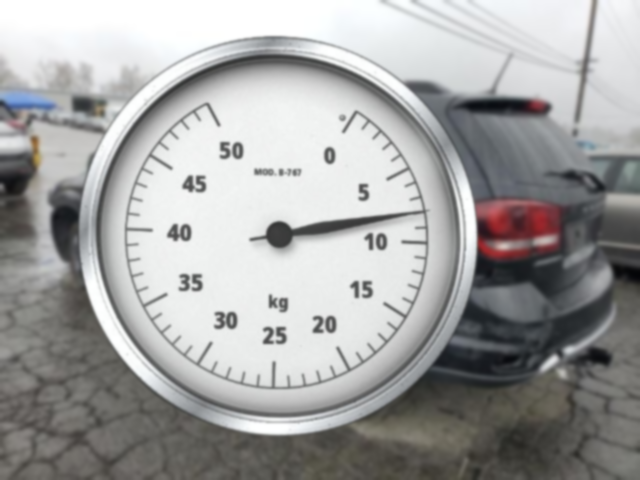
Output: **8** kg
